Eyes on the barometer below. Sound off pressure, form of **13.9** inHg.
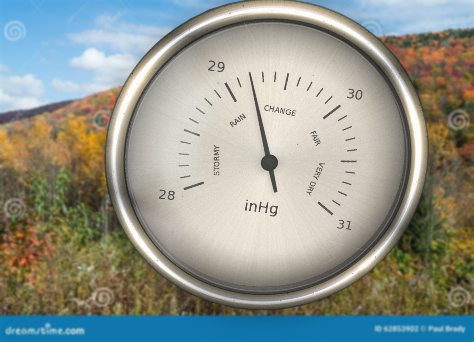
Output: **29.2** inHg
